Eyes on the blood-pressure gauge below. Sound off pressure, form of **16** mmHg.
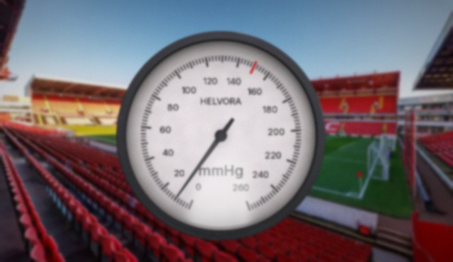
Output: **10** mmHg
